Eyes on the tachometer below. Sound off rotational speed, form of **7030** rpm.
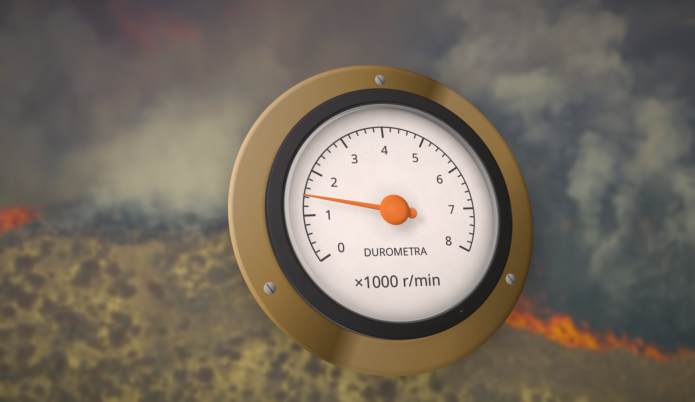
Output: **1400** rpm
